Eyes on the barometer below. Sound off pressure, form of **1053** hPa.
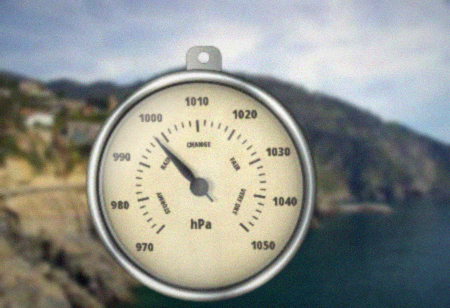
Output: **998** hPa
